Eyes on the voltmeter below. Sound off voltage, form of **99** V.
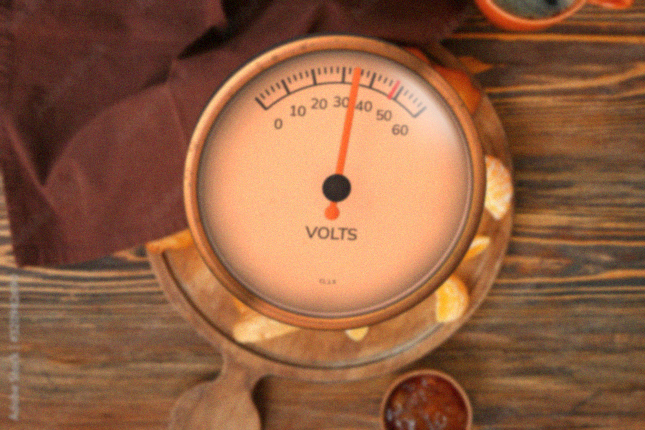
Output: **34** V
